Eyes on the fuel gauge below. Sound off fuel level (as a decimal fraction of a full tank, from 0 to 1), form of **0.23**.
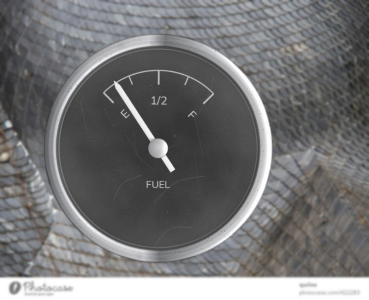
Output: **0.125**
